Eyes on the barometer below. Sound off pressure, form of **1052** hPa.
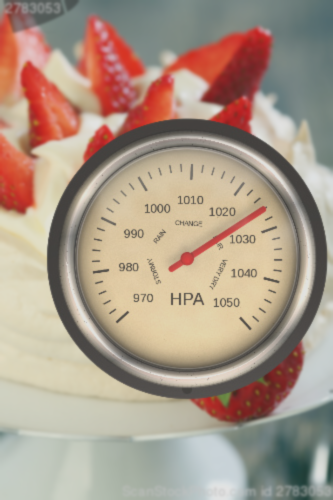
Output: **1026** hPa
